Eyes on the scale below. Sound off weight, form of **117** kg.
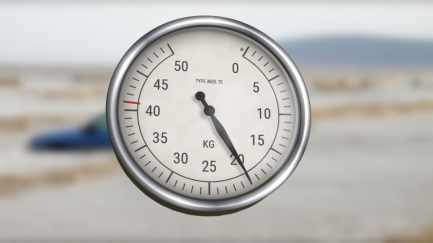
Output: **20** kg
